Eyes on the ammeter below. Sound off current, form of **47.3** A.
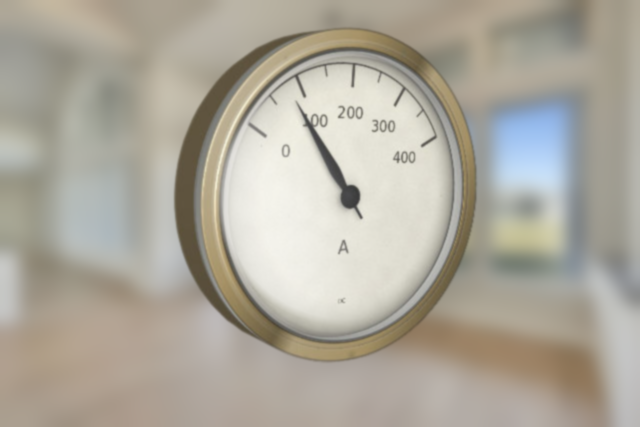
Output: **75** A
